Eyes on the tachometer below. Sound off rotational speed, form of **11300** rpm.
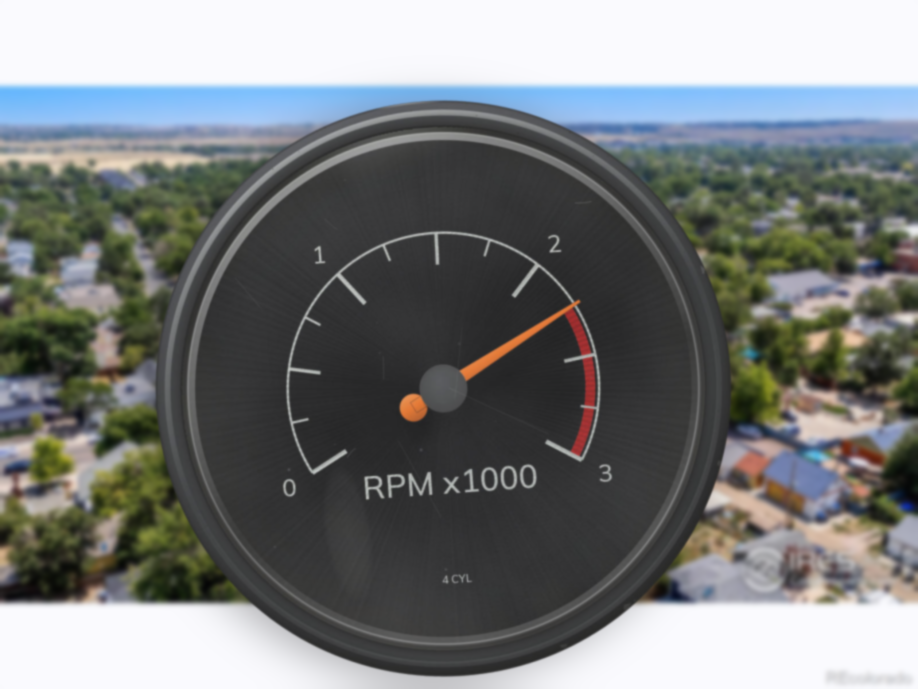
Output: **2250** rpm
